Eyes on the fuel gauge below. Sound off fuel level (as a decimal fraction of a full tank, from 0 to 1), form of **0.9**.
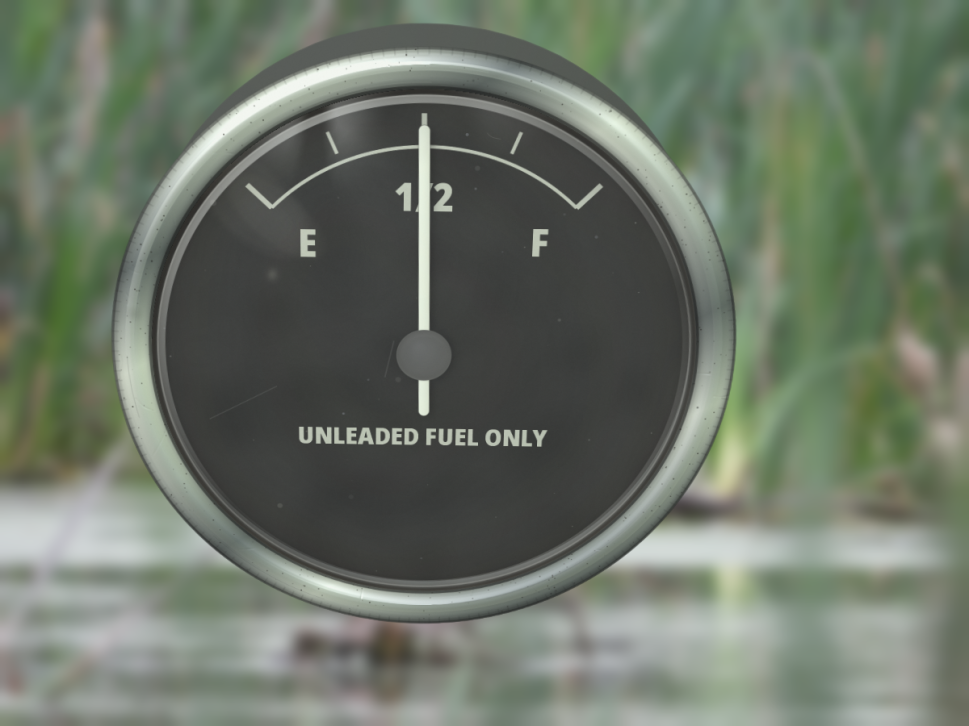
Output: **0.5**
